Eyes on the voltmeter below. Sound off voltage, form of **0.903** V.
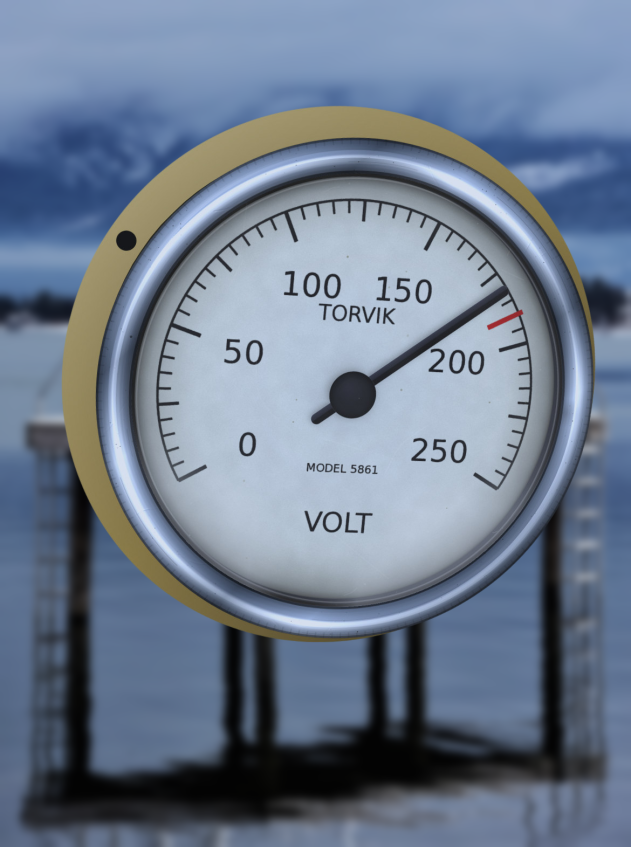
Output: **180** V
